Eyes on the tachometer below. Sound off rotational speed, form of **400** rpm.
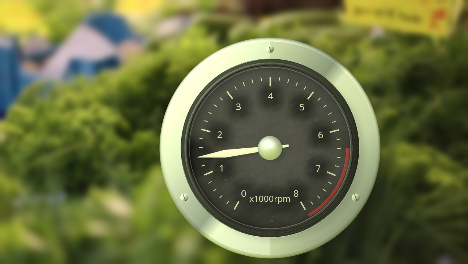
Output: **1400** rpm
